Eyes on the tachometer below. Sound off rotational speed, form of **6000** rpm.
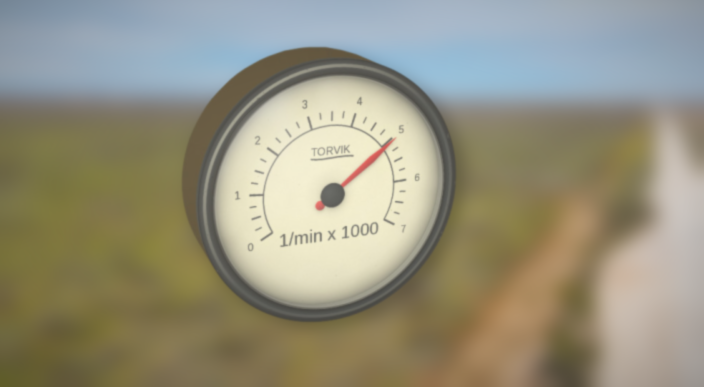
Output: **5000** rpm
